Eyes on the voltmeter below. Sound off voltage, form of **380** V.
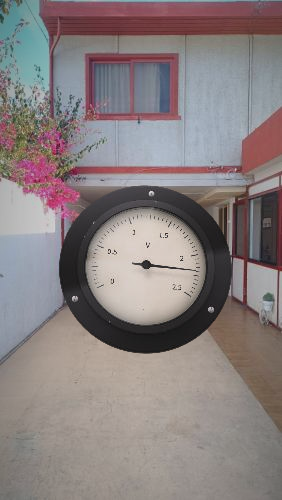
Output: **2.2** V
